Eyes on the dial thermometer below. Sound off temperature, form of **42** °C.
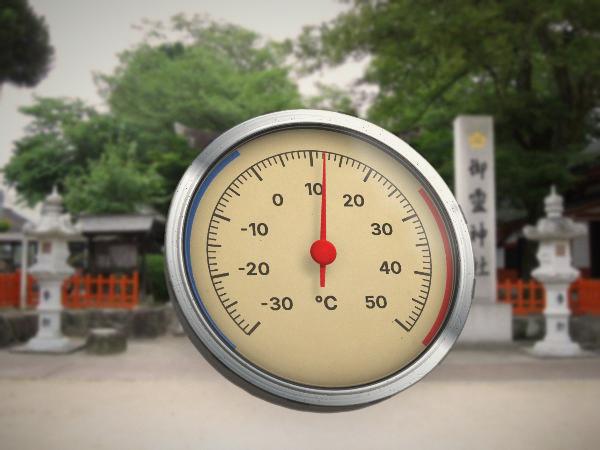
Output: **12** °C
